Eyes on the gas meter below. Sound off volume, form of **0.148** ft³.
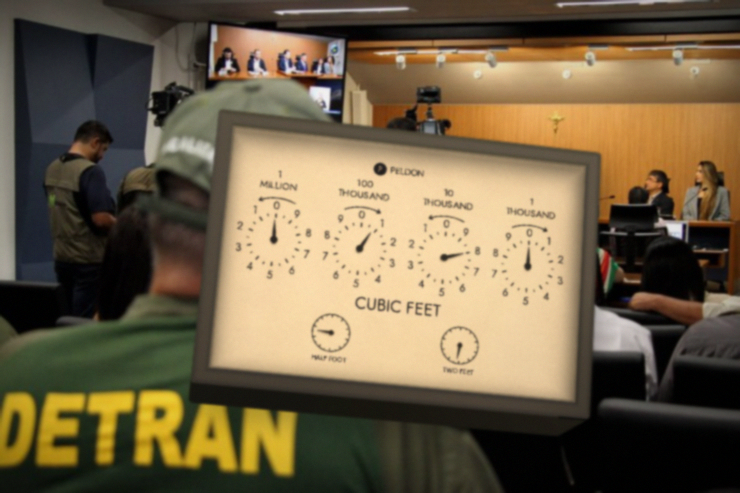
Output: **8000** ft³
